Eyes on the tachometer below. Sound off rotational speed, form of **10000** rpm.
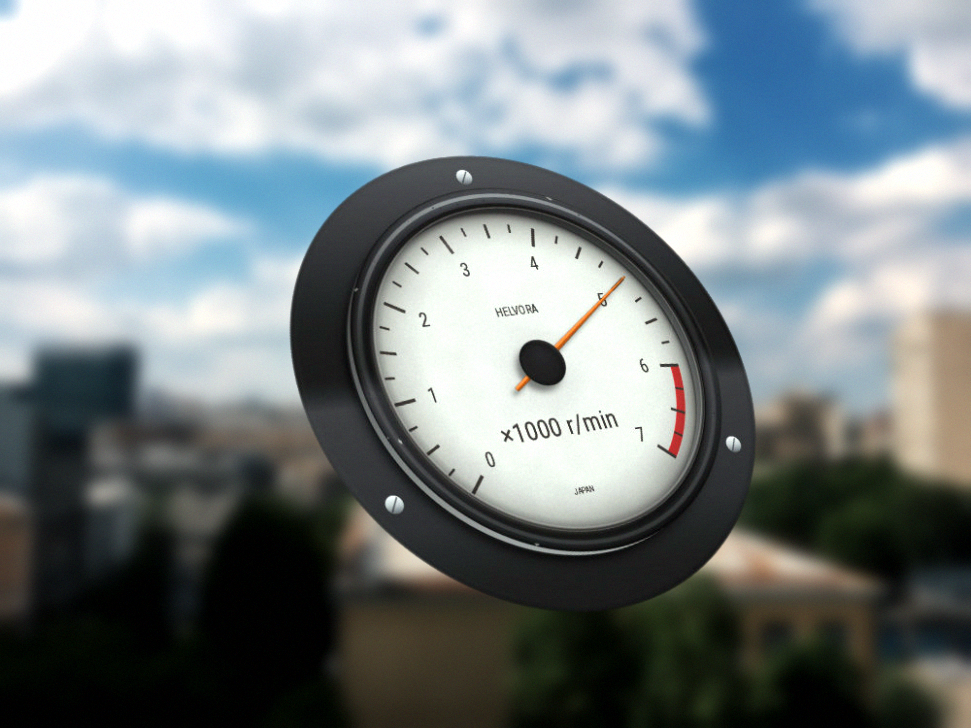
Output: **5000** rpm
